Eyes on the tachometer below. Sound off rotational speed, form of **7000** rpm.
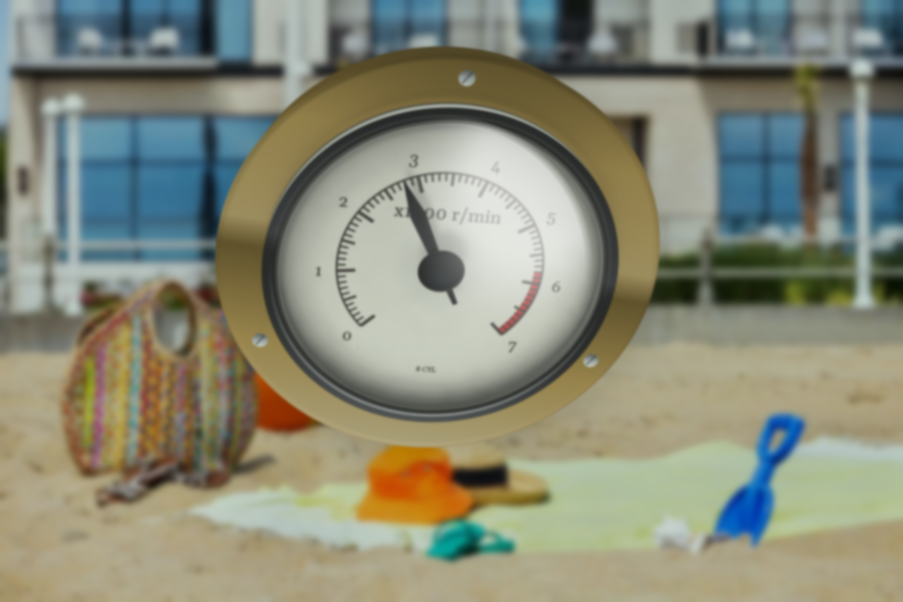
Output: **2800** rpm
